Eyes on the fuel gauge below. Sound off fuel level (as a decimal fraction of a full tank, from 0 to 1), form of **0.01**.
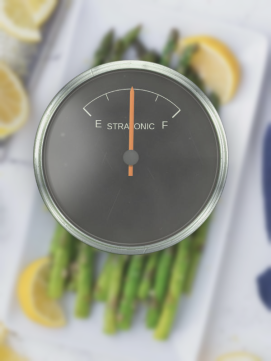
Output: **0.5**
